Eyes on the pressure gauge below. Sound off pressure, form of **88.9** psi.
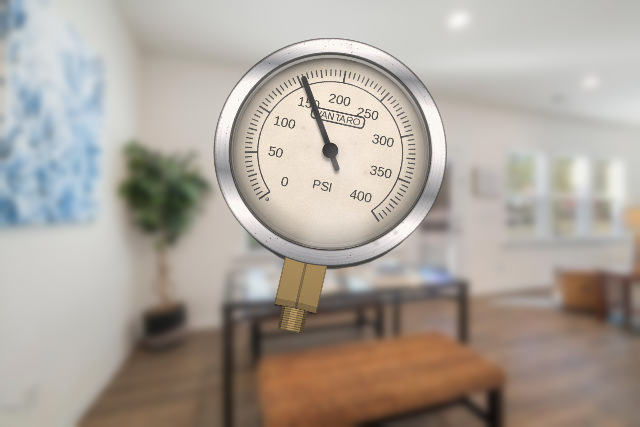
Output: **155** psi
